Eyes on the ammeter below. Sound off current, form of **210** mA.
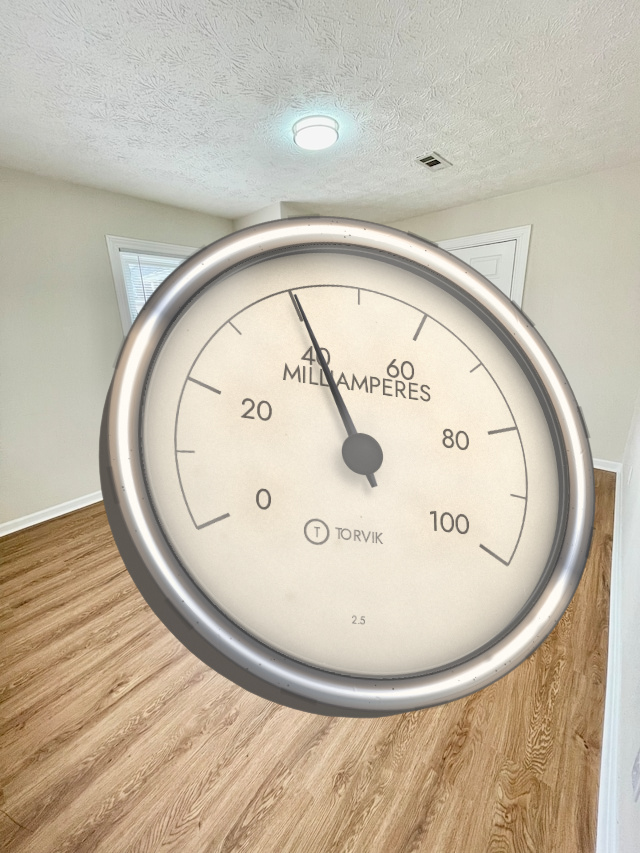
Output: **40** mA
